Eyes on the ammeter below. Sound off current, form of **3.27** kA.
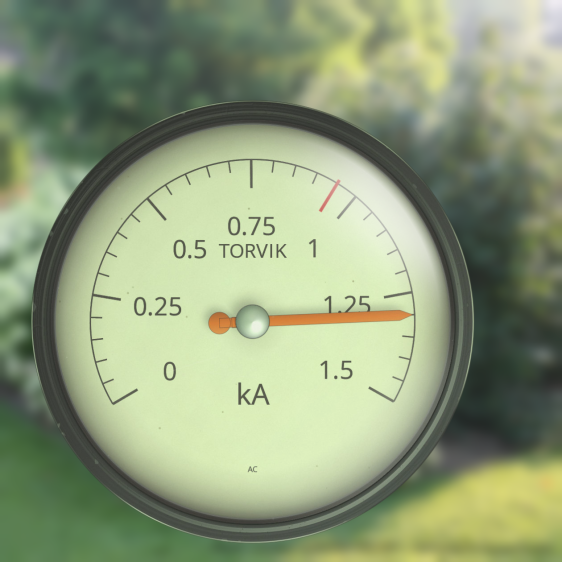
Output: **1.3** kA
